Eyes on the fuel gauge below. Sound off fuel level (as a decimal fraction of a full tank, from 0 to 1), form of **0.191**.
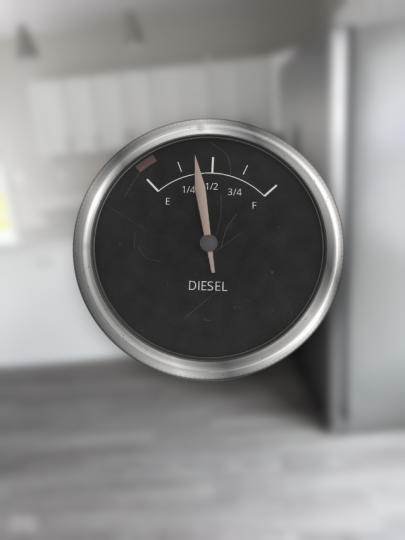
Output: **0.375**
